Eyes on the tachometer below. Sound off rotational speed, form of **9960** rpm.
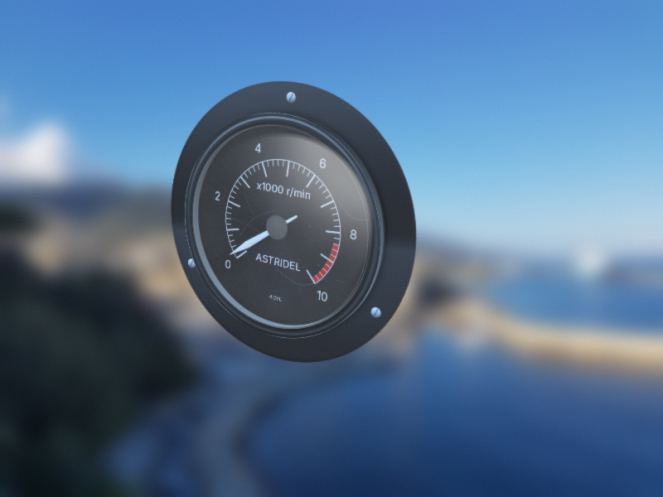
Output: **200** rpm
